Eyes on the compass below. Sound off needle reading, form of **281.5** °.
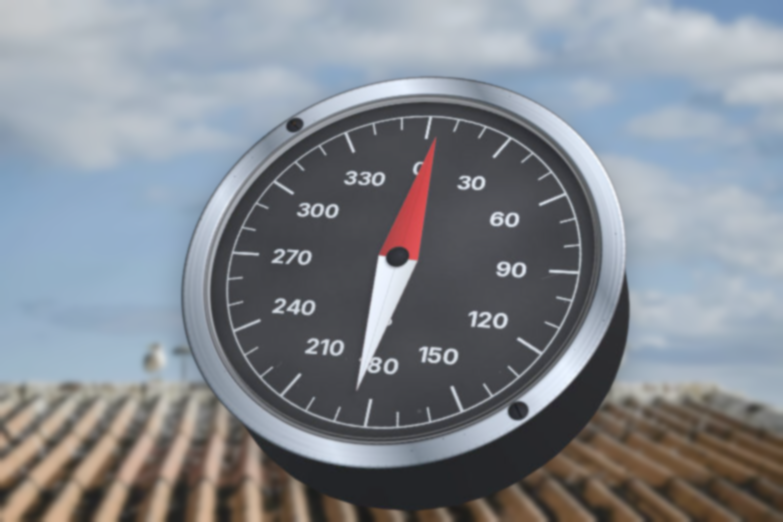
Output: **5** °
